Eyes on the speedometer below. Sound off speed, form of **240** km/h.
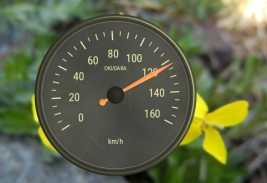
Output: **122.5** km/h
